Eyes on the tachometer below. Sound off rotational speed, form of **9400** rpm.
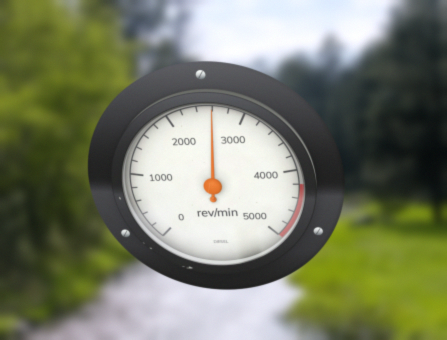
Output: **2600** rpm
